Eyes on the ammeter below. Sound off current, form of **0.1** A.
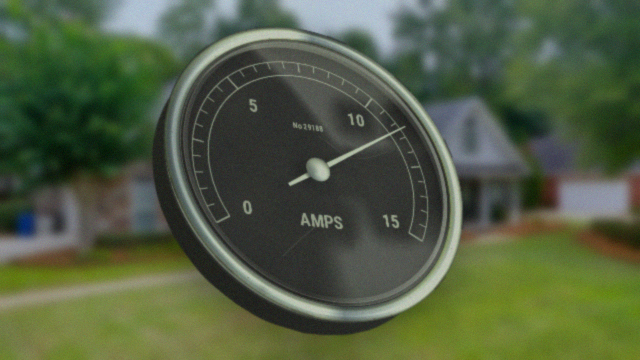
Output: **11.25** A
